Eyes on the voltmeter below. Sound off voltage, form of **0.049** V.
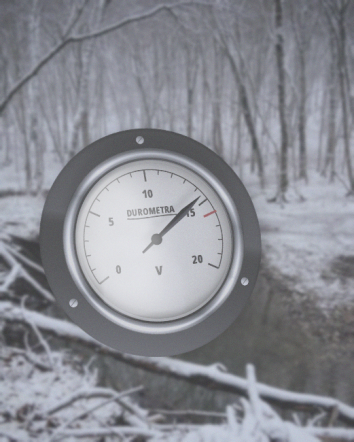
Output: **14.5** V
